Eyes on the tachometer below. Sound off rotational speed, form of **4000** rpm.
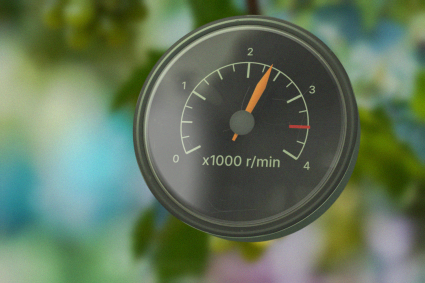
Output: **2375** rpm
